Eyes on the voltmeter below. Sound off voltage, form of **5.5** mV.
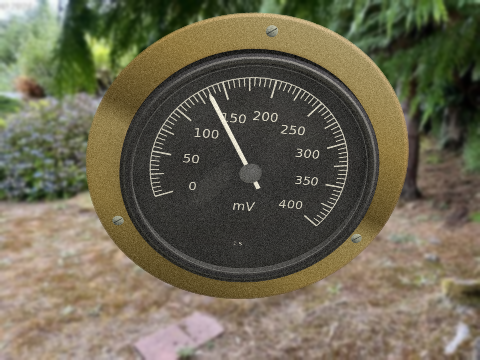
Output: **135** mV
